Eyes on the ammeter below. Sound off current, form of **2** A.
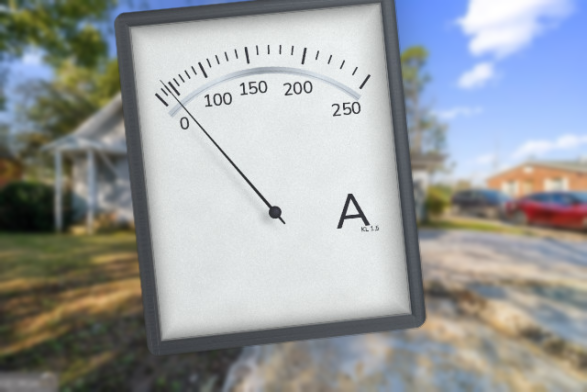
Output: **40** A
